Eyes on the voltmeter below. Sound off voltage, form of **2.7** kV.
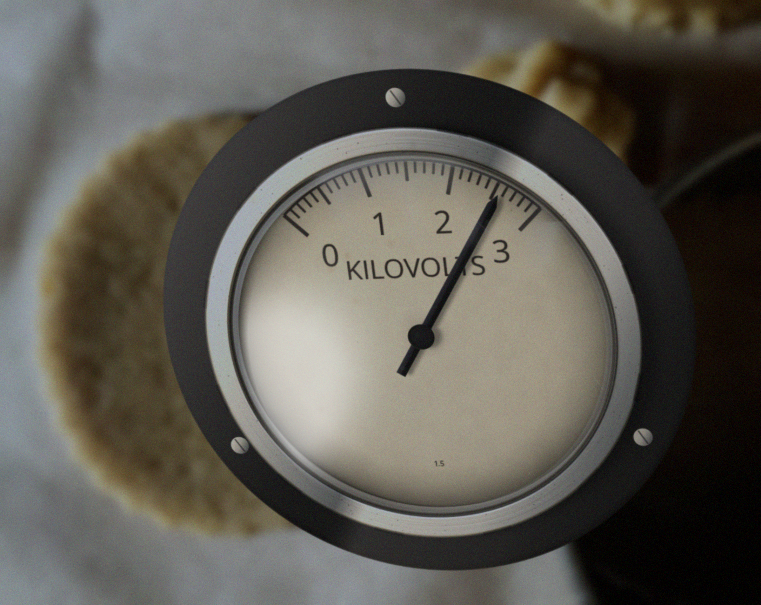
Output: **2.55** kV
